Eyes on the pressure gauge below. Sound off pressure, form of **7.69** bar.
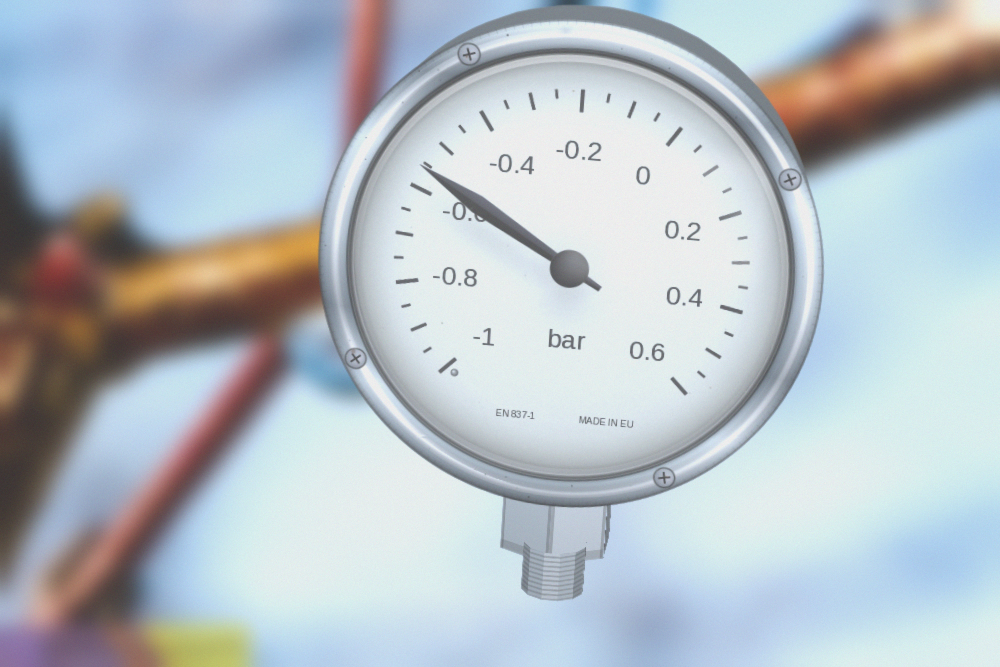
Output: **-0.55** bar
